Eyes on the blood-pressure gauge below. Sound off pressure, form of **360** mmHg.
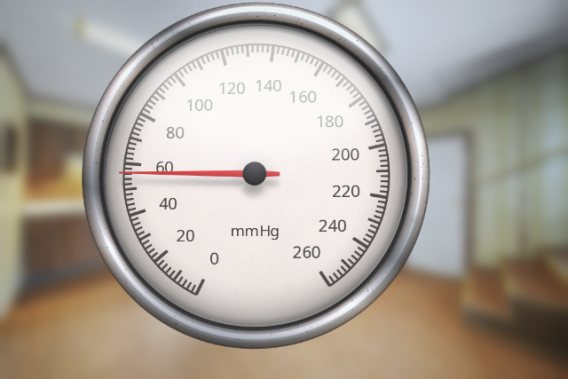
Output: **56** mmHg
